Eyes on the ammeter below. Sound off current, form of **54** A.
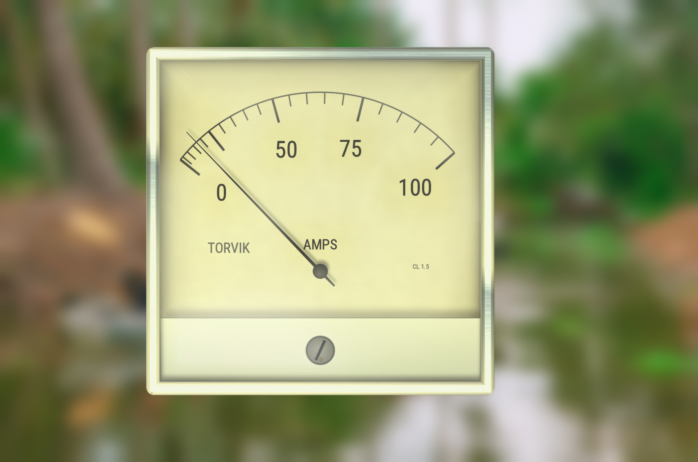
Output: **17.5** A
